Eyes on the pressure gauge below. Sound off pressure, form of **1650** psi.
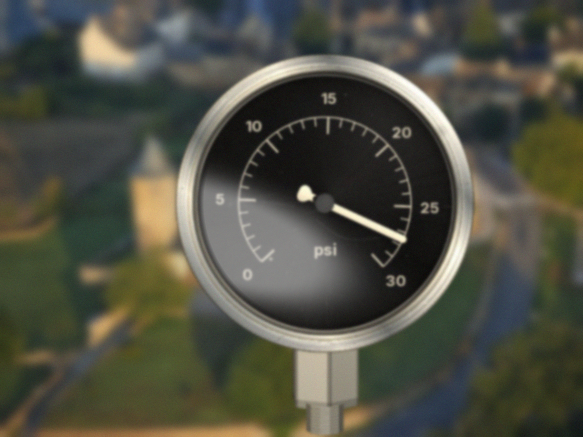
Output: **27.5** psi
